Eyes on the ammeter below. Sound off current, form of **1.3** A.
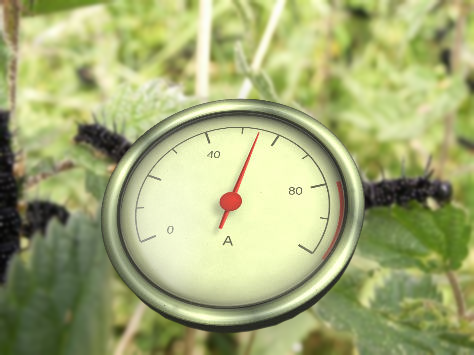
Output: **55** A
